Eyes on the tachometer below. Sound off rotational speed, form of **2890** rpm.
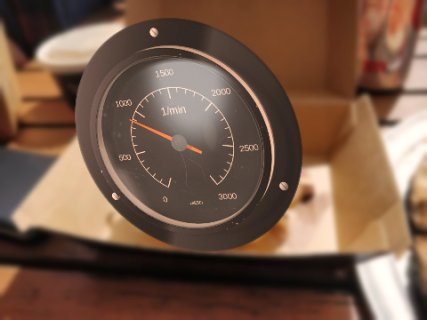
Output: **900** rpm
